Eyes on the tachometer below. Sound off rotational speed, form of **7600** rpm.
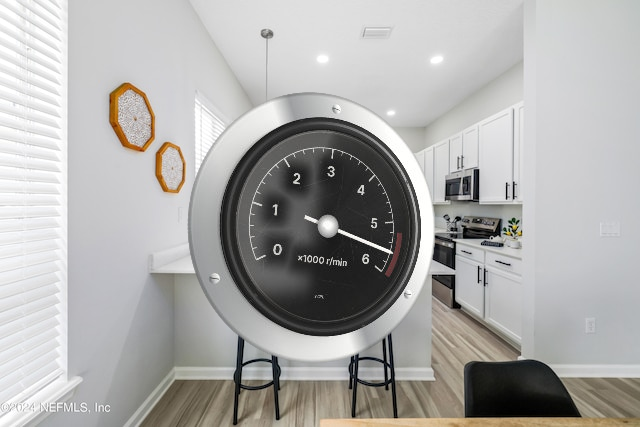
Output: **5600** rpm
